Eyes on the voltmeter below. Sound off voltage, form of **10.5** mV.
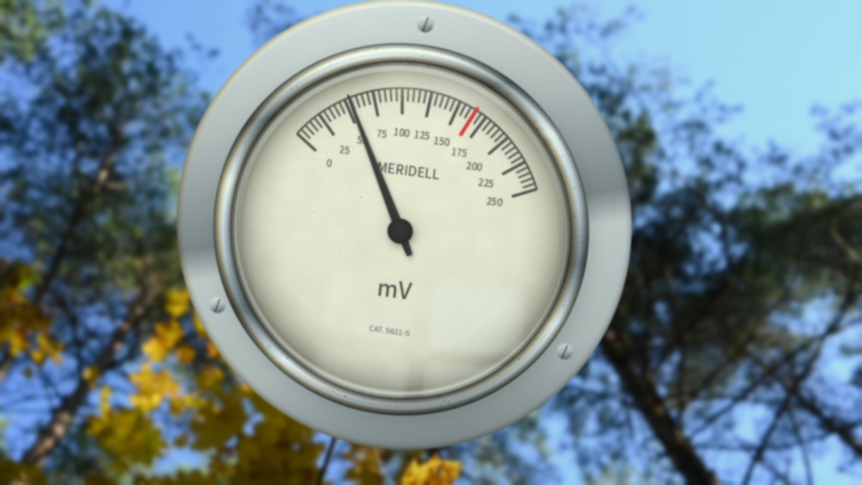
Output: **55** mV
